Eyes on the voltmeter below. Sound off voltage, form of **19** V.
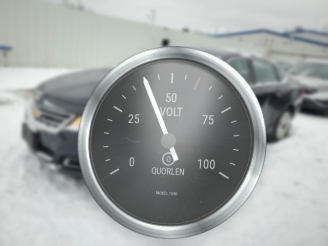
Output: **40** V
